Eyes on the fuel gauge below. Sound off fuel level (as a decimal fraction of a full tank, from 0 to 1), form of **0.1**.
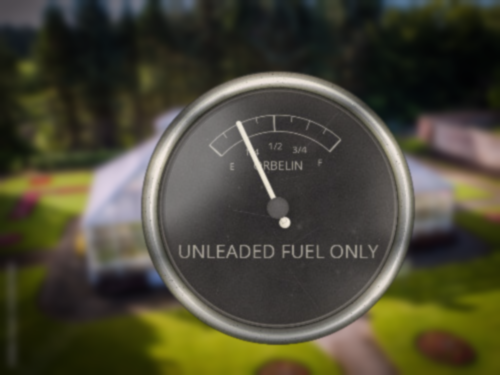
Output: **0.25**
